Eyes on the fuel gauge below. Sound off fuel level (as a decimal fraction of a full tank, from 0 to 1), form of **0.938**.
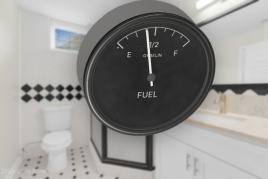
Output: **0.375**
